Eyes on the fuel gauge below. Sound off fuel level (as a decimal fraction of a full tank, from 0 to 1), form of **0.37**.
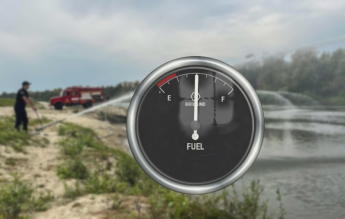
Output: **0.5**
